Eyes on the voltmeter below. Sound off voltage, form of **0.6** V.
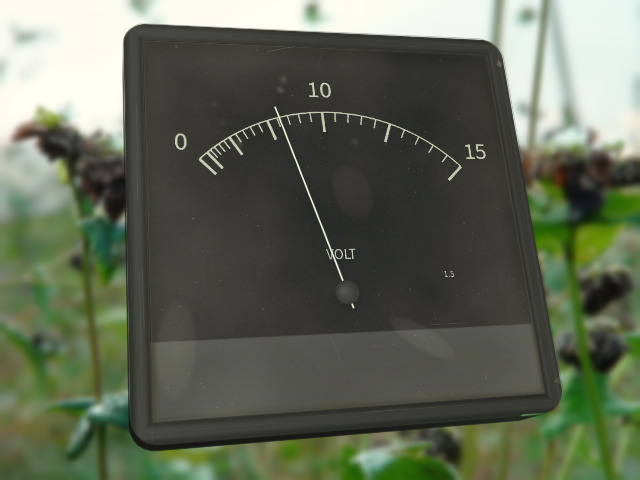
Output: **8** V
